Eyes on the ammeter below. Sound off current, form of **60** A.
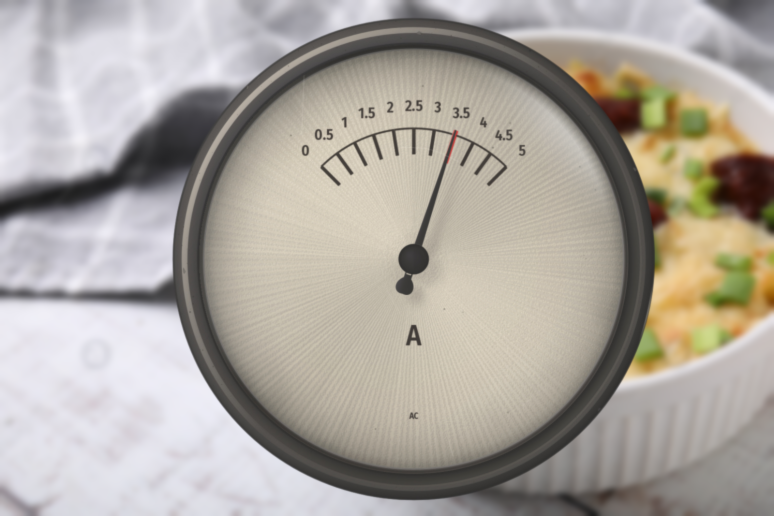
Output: **3.5** A
